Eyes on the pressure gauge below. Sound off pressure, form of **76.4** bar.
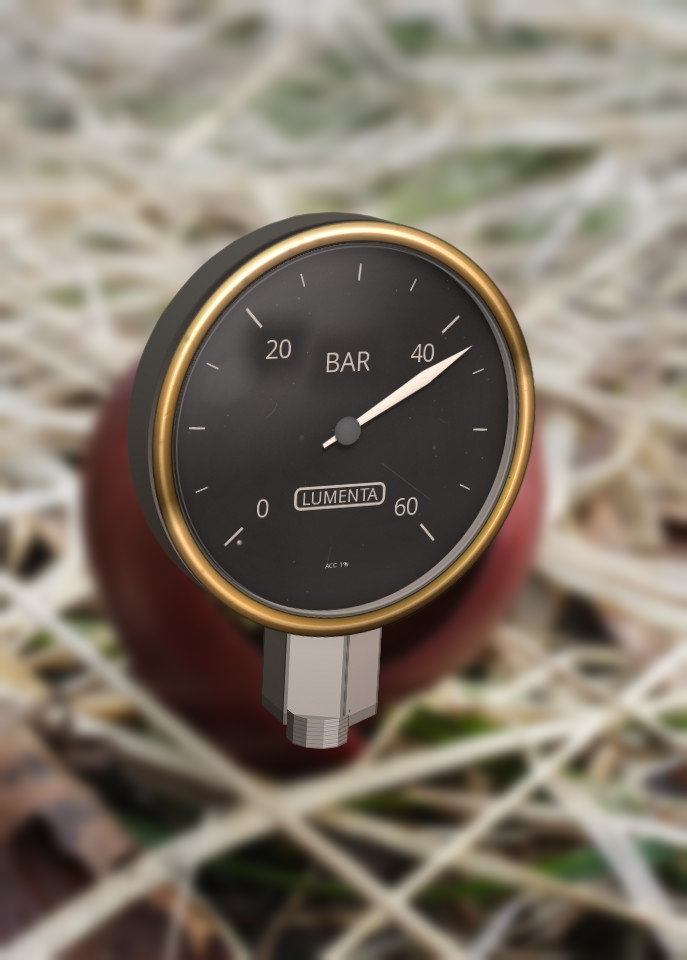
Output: **42.5** bar
